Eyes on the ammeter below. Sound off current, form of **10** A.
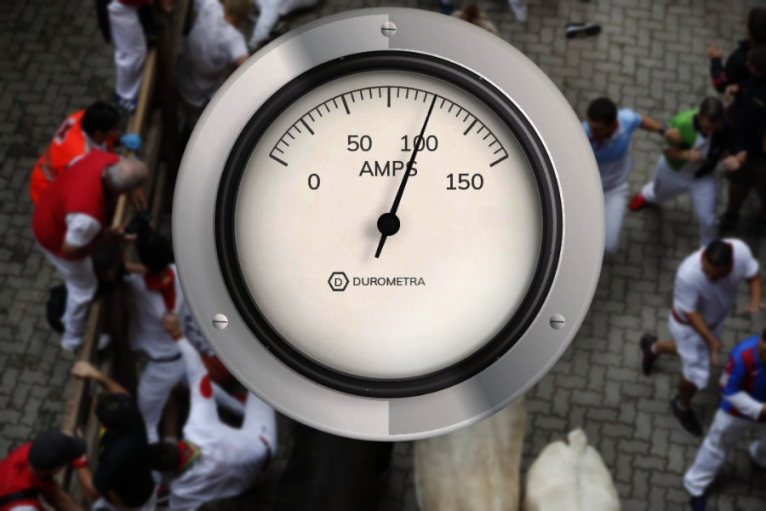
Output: **100** A
